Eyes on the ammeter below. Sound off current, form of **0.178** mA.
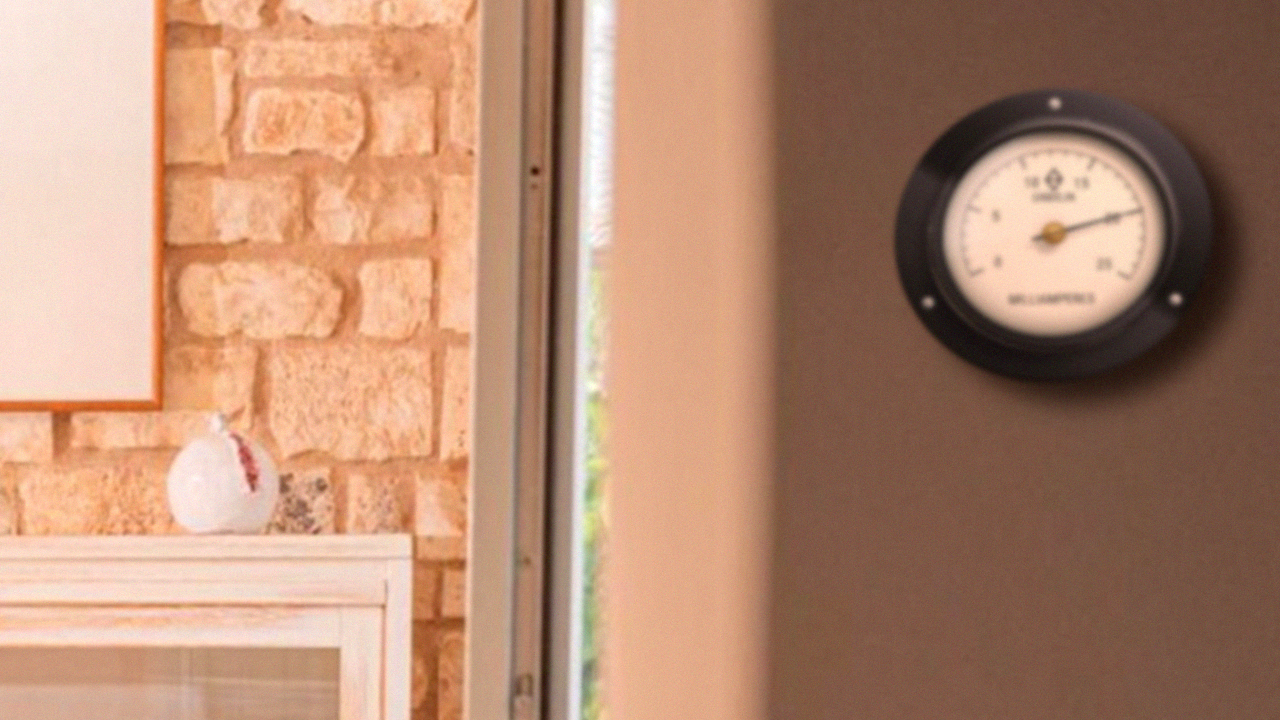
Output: **20** mA
